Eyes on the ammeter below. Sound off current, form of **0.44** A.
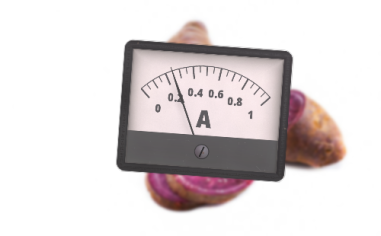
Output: **0.25** A
